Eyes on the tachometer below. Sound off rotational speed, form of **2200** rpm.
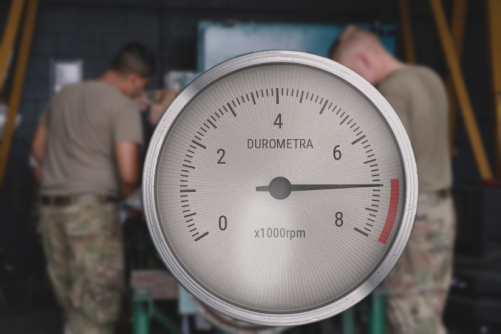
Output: **7000** rpm
